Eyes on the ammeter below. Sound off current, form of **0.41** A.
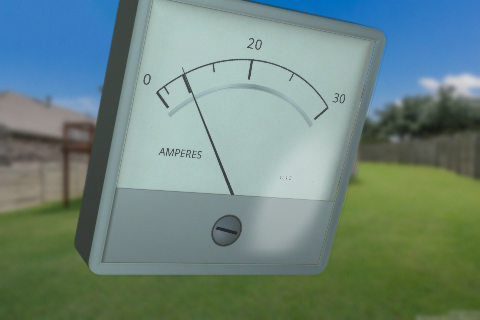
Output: **10** A
